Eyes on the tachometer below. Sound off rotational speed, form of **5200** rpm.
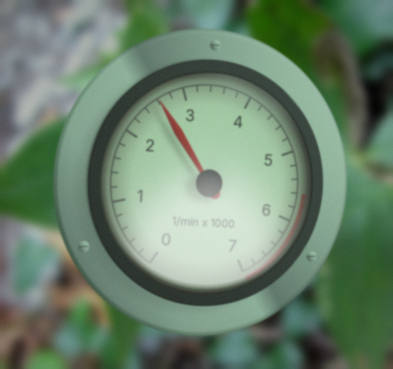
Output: **2600** rpm
